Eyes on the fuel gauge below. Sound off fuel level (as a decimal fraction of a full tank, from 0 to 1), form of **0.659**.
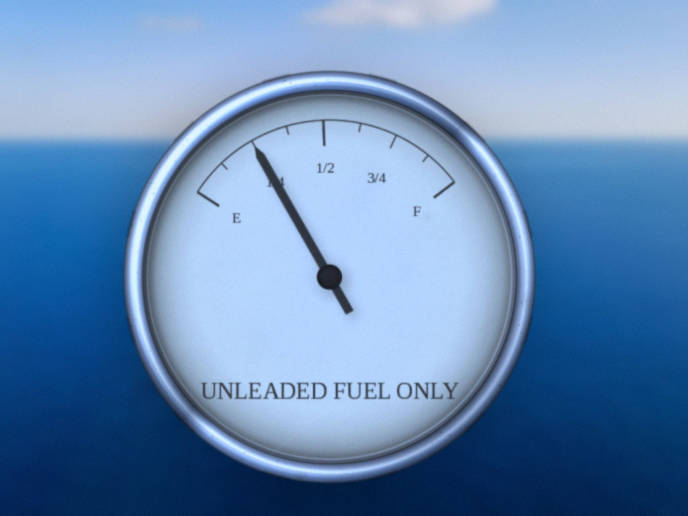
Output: **0.25**
